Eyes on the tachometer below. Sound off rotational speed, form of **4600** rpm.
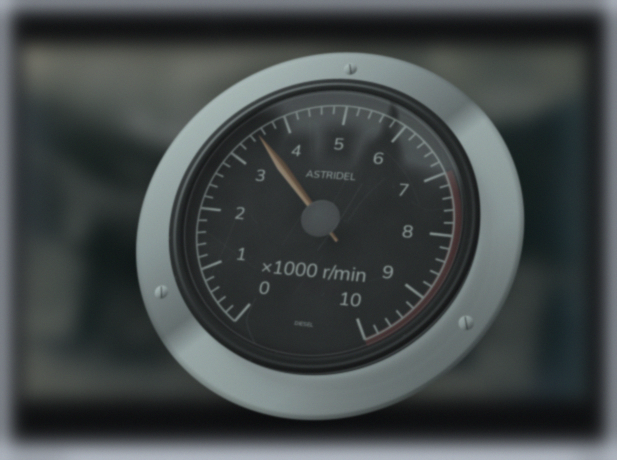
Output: **3500** rpm
